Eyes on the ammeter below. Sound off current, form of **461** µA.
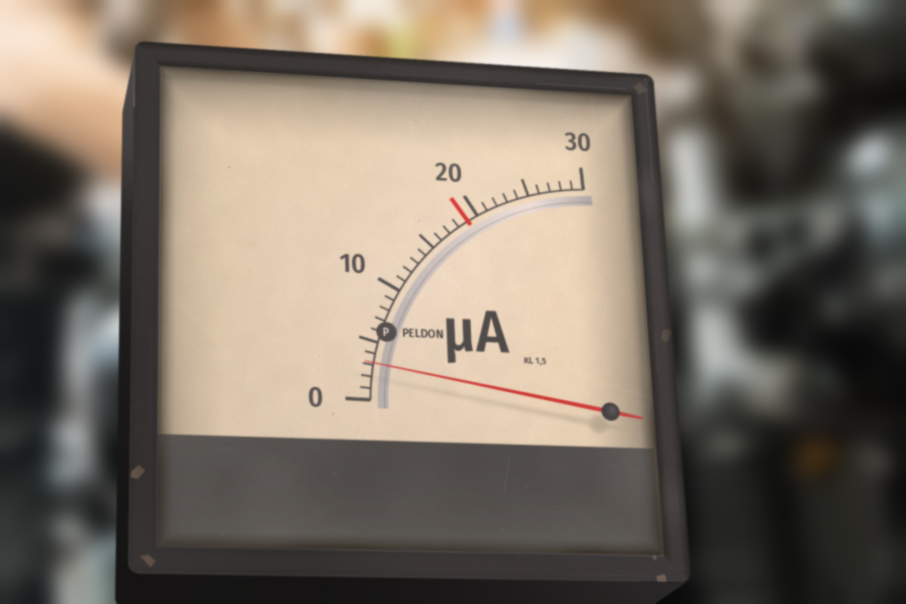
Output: **3** µA
